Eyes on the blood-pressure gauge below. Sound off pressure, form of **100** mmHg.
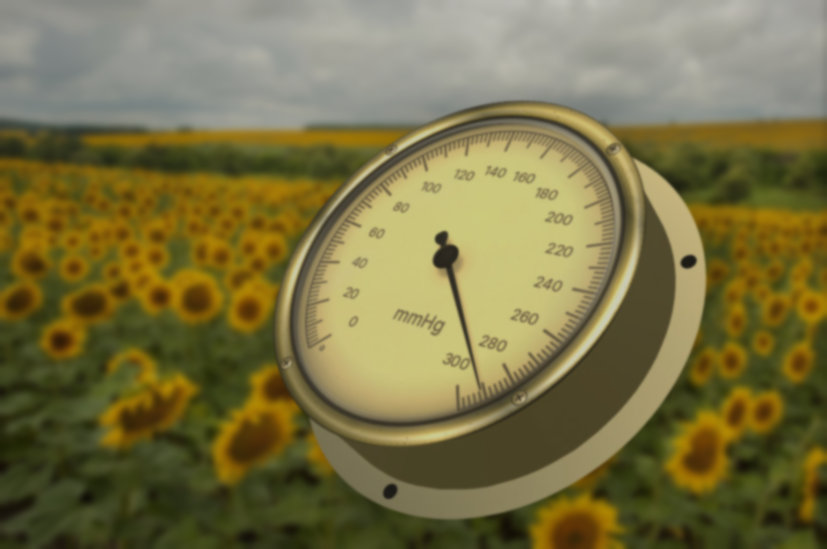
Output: **290** mmHg
